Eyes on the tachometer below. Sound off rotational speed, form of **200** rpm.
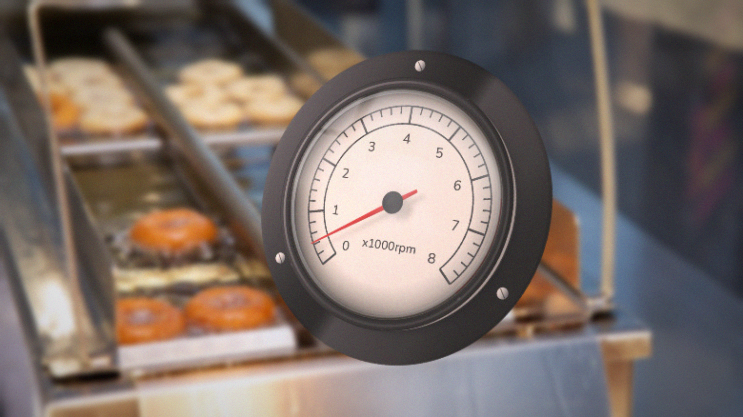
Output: **400** rpm
